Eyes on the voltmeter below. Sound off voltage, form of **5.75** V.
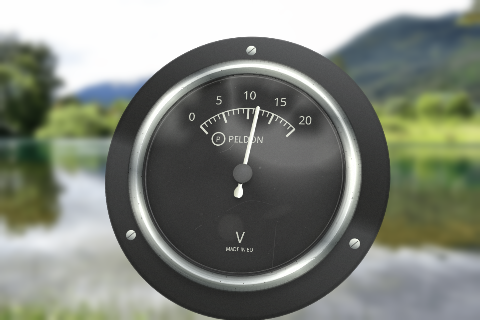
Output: **12** V
